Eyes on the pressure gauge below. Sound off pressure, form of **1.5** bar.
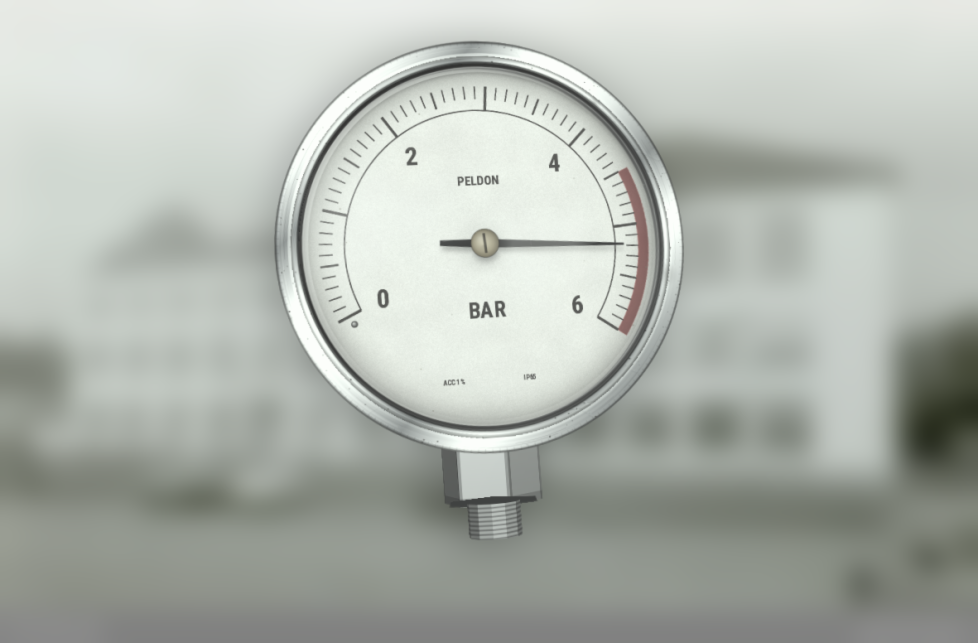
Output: **5.2** bar
